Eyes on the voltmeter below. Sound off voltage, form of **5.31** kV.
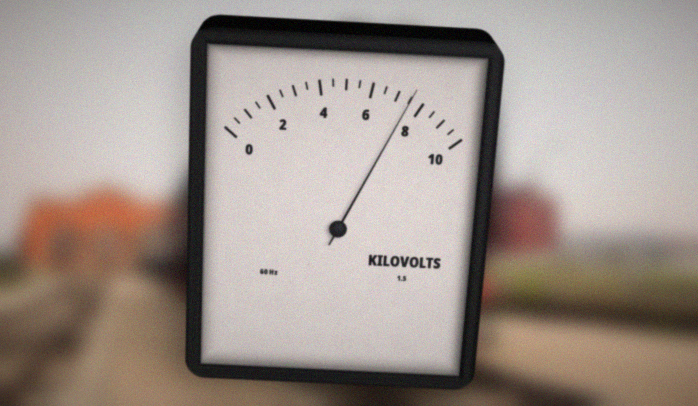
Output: **7.5** kV
